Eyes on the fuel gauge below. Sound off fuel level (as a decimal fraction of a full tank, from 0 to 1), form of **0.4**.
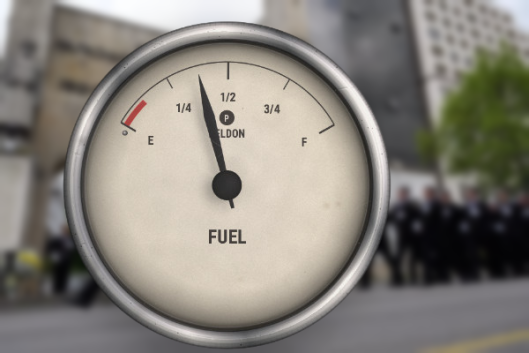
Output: **0.375**
